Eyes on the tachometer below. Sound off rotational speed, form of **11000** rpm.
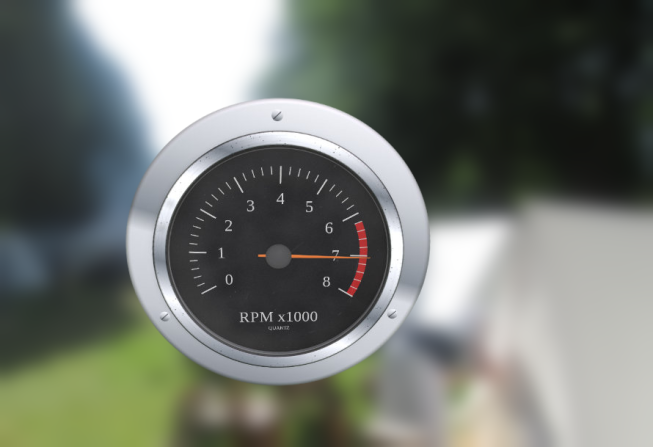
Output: **7000** rpm
